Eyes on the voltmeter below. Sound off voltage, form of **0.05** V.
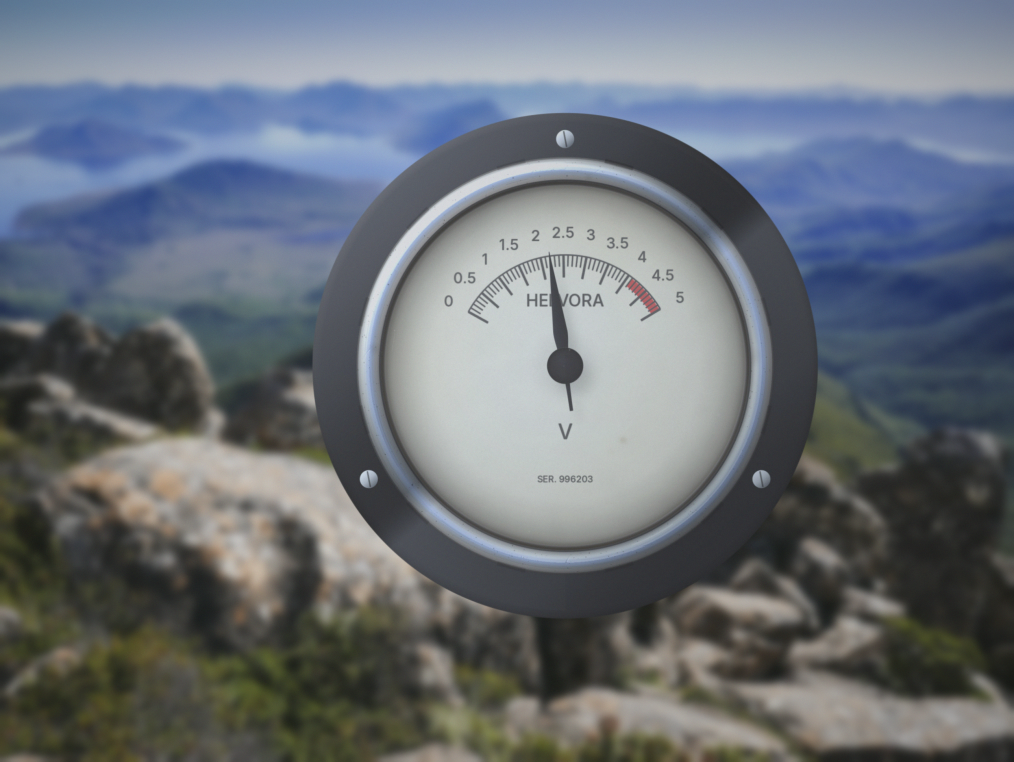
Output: **2.2** V
